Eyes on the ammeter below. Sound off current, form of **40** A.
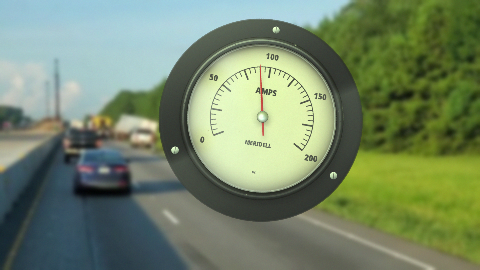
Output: **90** A
